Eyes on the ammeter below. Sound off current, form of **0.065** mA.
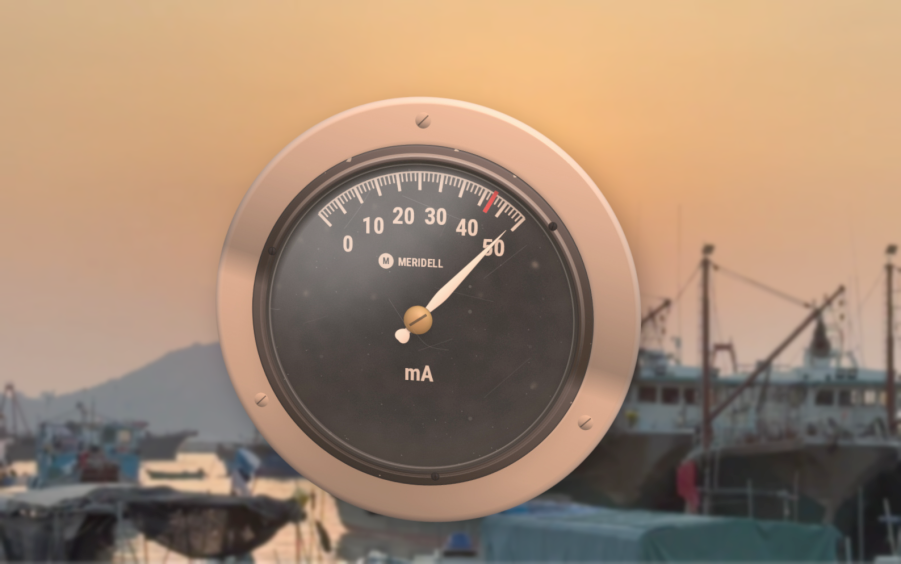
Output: **49** mA
